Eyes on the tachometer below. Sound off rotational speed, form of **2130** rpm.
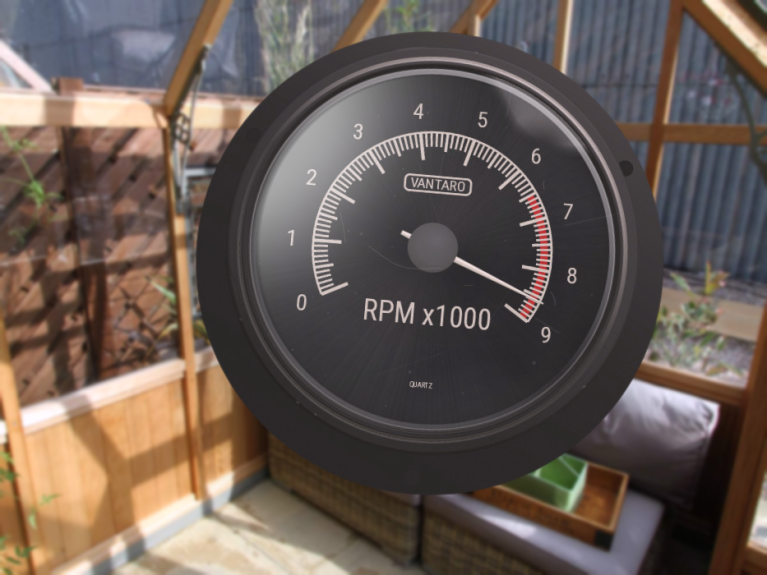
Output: **8600** rpm
